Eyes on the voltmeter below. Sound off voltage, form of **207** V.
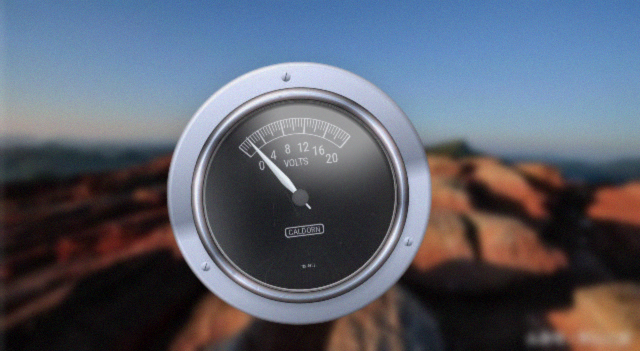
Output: **2** V
